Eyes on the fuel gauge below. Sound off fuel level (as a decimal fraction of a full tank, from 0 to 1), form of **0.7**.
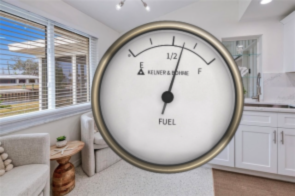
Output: **0.625**
